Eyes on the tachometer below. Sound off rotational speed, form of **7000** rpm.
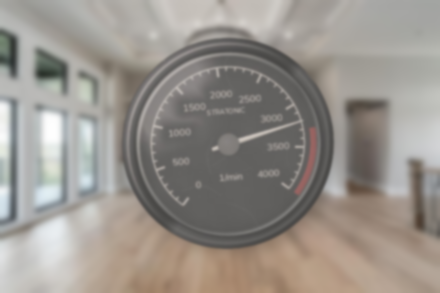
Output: **3200** rpm
